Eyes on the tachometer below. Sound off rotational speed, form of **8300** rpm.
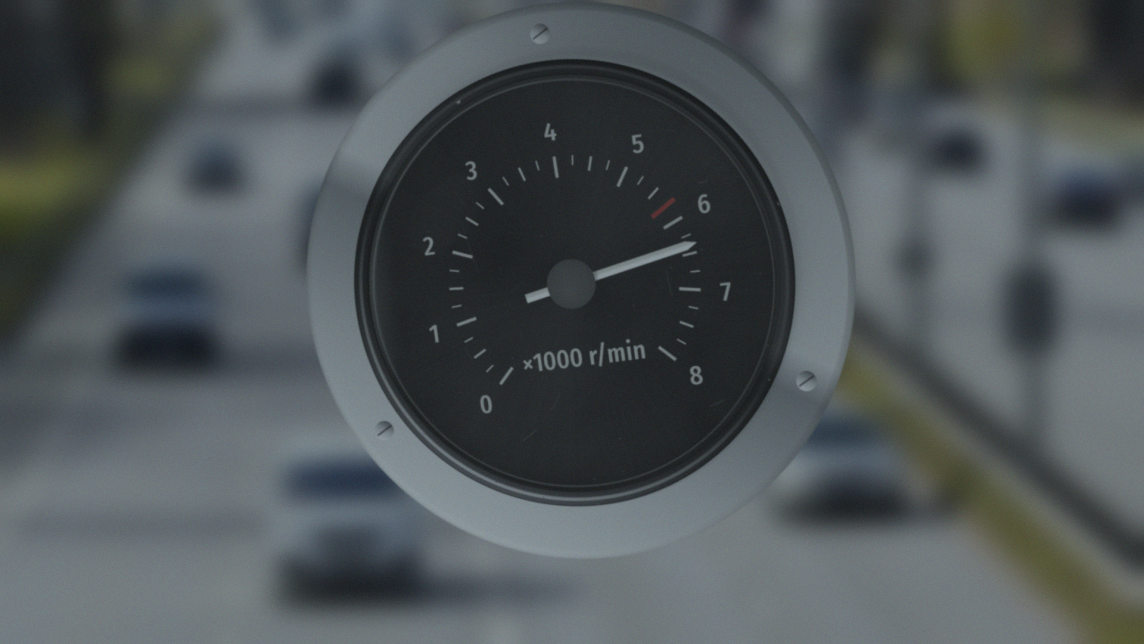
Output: **6375** rpm
